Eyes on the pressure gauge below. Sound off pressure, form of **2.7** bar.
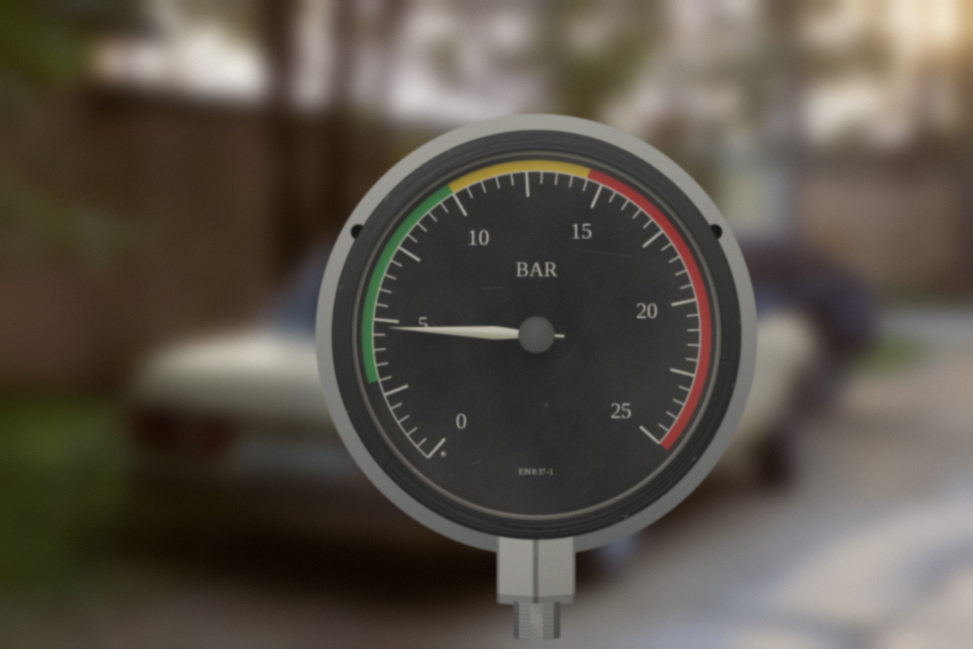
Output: **4.75** bar
